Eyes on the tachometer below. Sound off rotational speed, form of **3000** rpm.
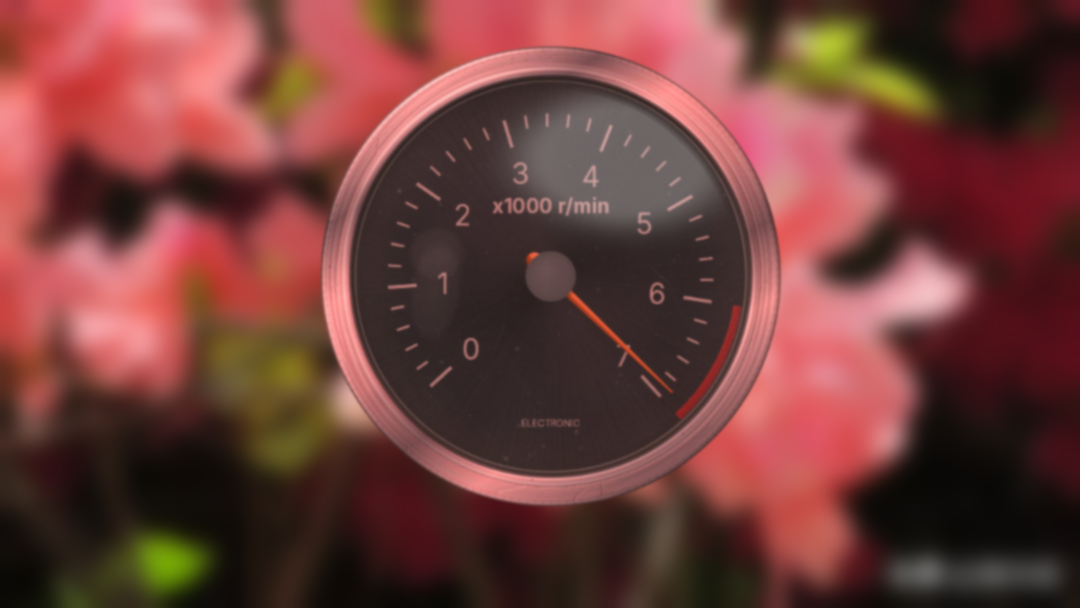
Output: **6900** rpm
